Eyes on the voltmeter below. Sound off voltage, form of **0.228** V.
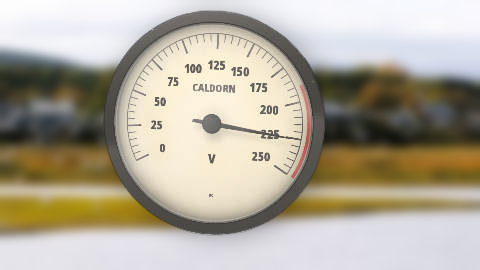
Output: **225** V
